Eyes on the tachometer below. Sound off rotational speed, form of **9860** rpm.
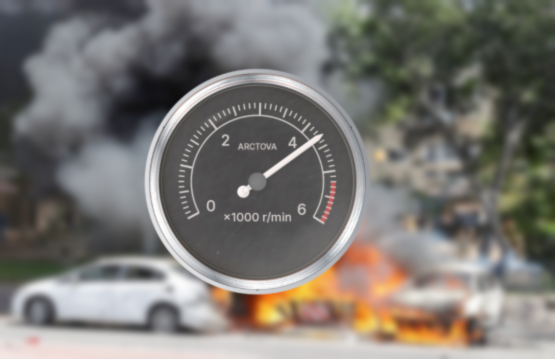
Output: **4300** rpm
